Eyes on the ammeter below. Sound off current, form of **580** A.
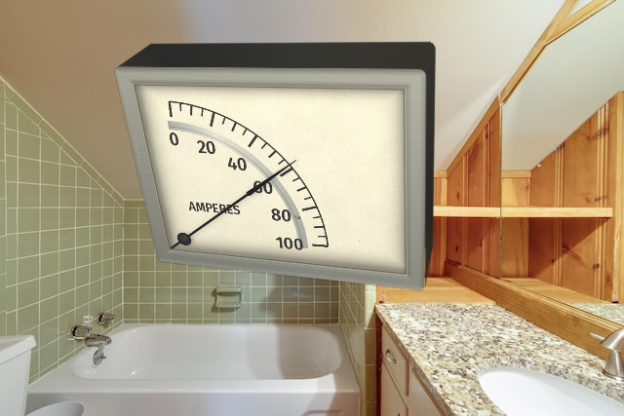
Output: **57.5** A
